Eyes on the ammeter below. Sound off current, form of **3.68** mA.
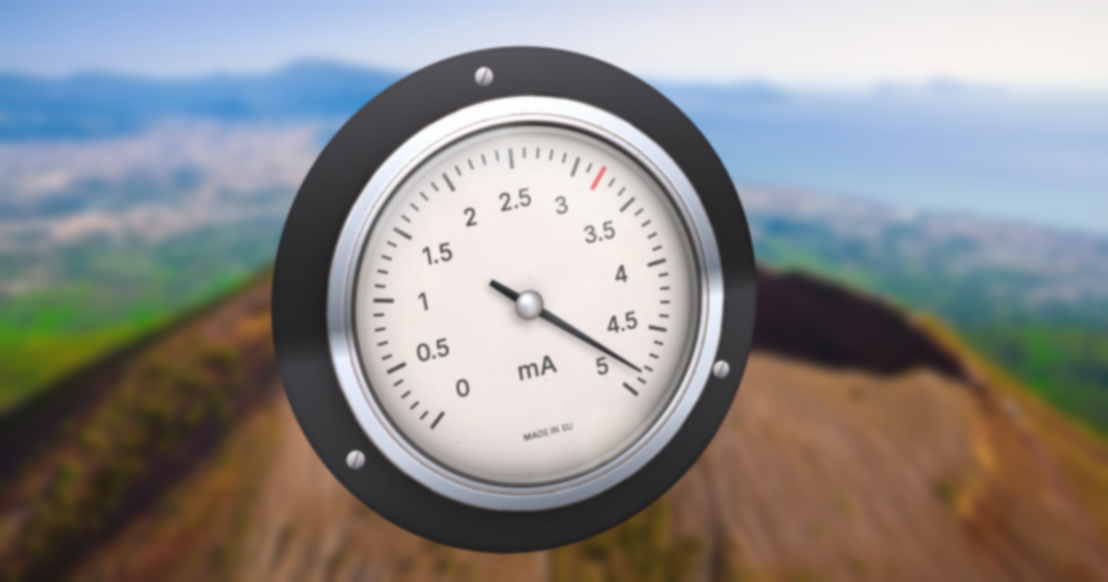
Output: **4.85** mA
